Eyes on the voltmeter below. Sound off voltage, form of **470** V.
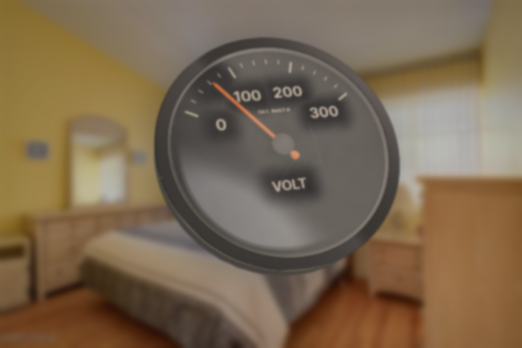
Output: **60** V
